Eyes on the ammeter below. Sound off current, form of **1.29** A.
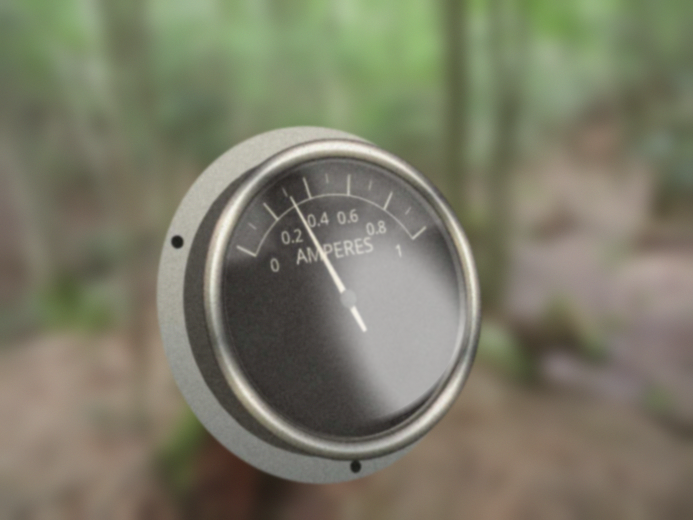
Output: **0.3** A
